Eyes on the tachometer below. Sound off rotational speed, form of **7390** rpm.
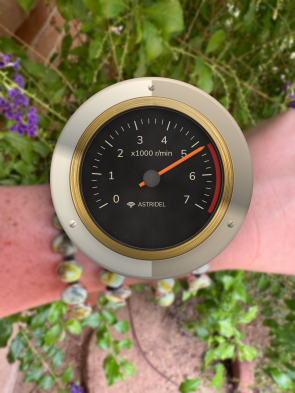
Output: **5200** rpm
